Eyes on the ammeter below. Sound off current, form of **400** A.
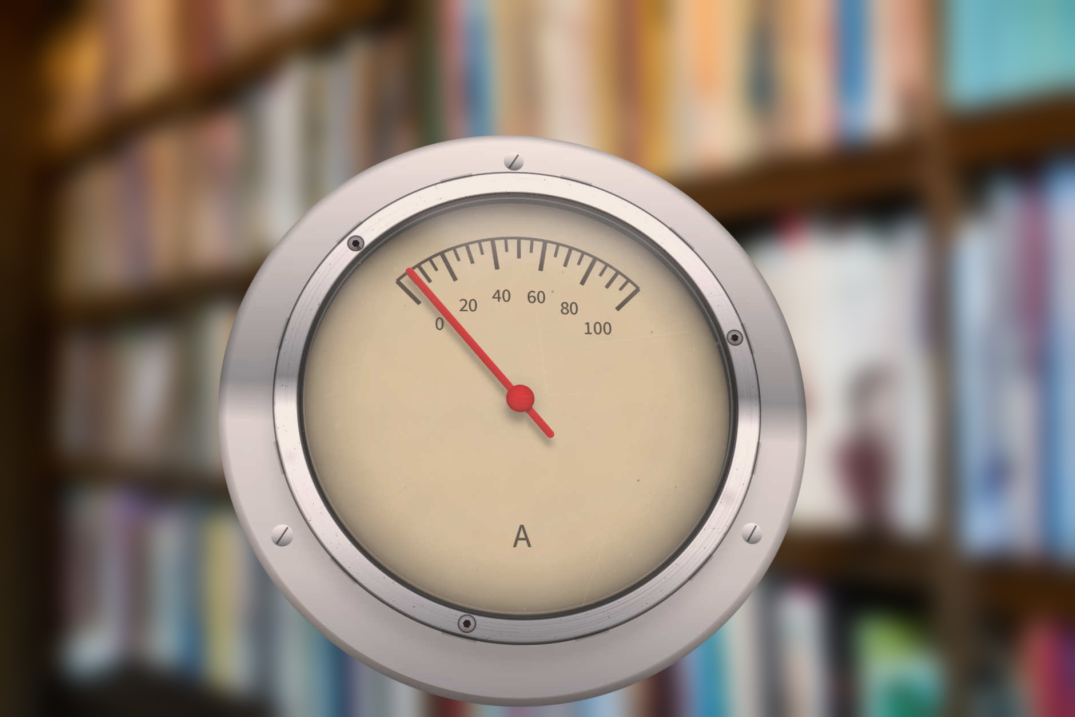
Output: **5** A
